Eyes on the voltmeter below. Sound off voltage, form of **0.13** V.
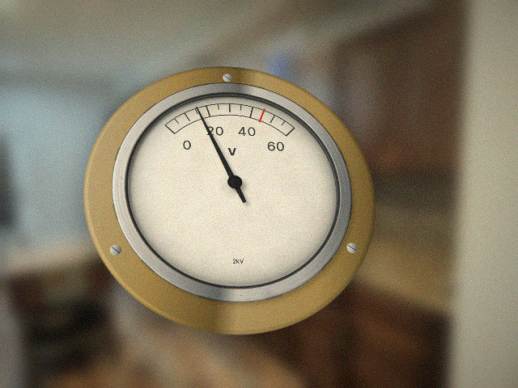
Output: **15** V
